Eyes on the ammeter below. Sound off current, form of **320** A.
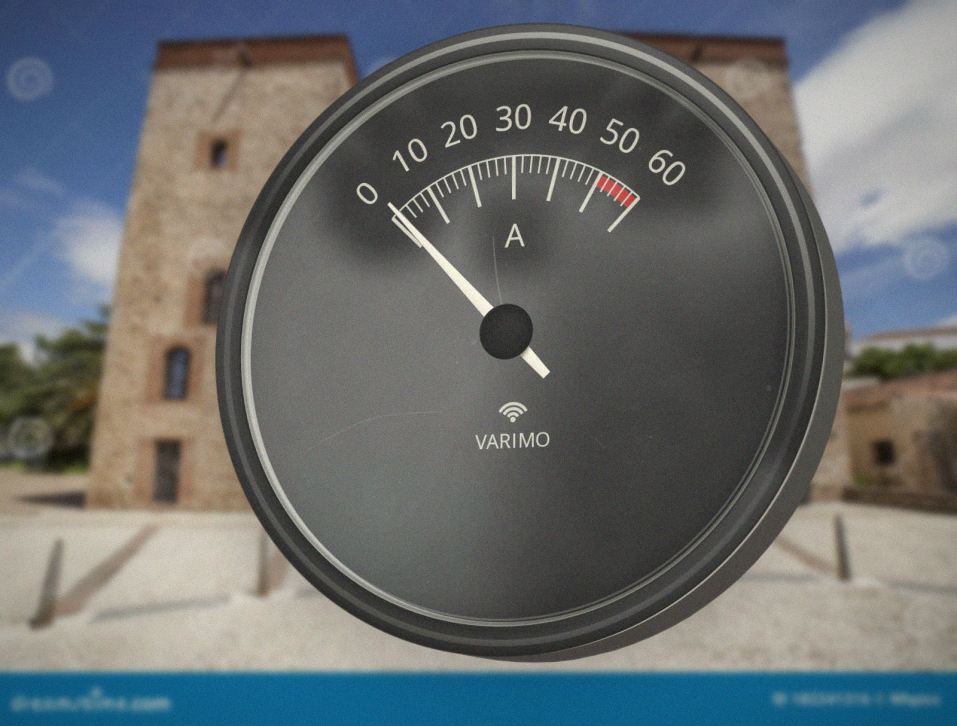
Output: **2** A
